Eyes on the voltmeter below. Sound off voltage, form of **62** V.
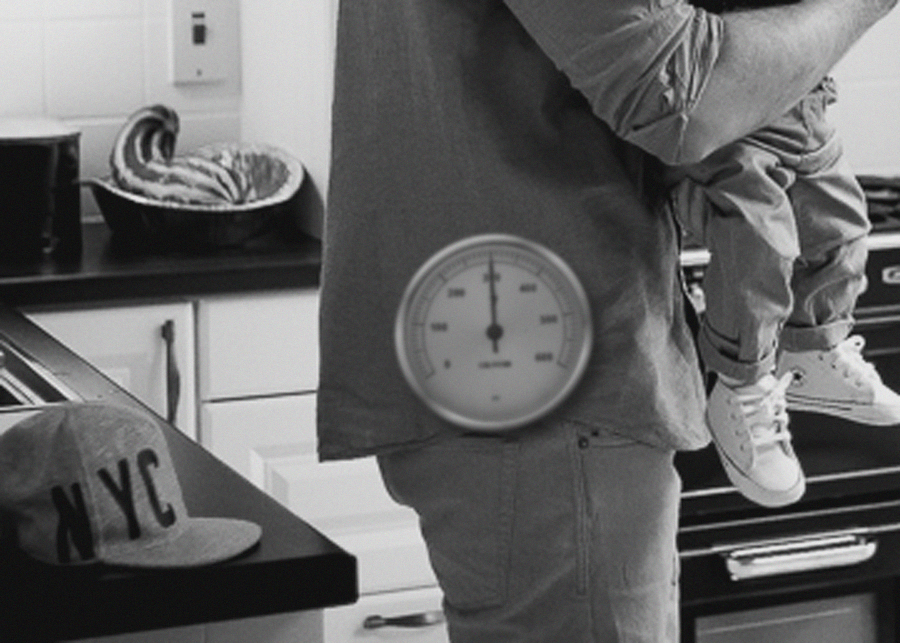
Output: **300** V
